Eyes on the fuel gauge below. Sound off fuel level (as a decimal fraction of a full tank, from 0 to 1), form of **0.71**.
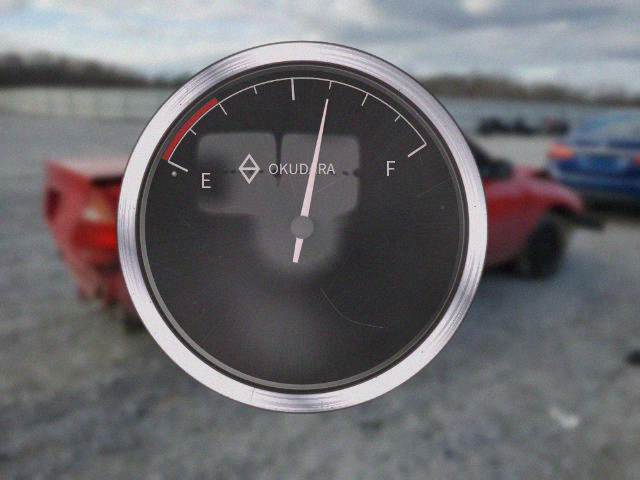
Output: **0.625**
